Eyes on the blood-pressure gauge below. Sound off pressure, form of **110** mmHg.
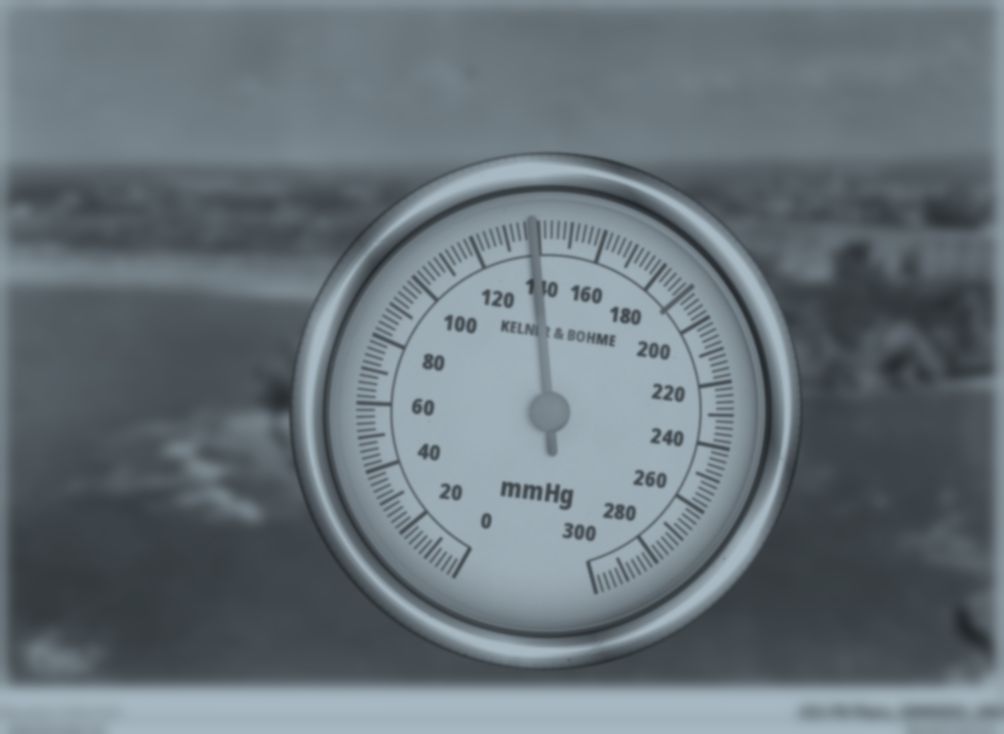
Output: **138** mmHg
